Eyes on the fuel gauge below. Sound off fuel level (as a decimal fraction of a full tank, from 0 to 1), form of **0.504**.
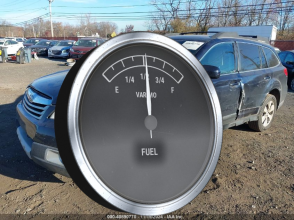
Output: **0.5**
